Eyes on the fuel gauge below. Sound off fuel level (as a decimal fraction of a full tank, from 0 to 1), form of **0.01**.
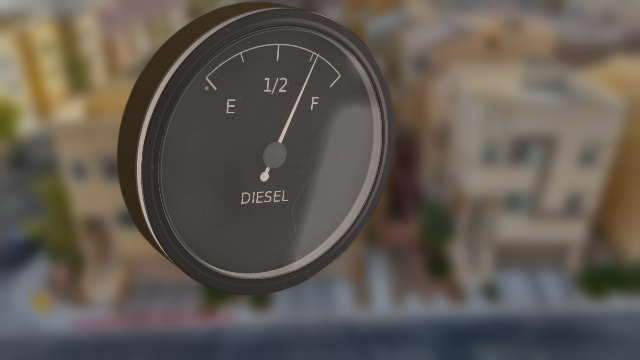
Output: **0.75**
